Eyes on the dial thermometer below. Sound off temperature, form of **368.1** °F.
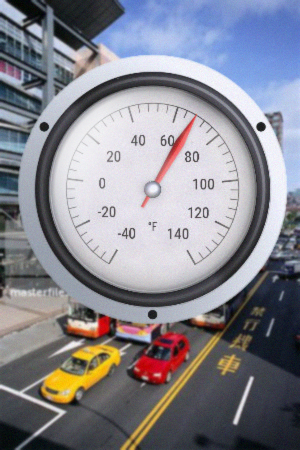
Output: **68** °F
